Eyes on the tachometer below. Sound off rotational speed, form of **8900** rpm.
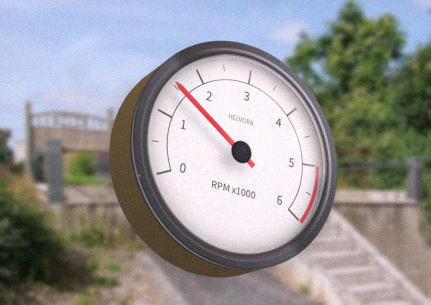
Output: **1500** rpm
